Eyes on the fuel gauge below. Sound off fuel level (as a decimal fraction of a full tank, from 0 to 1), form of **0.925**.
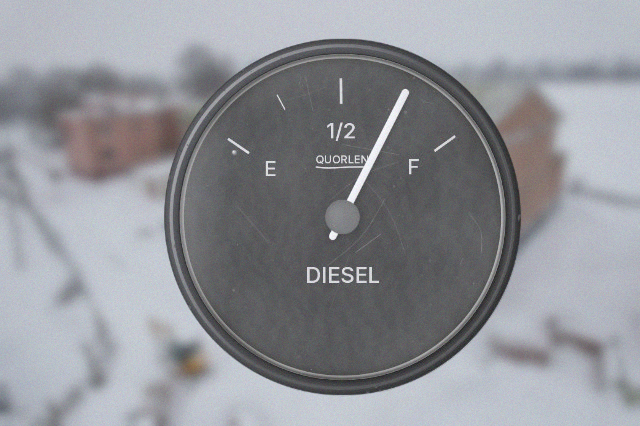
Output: **0.75**
